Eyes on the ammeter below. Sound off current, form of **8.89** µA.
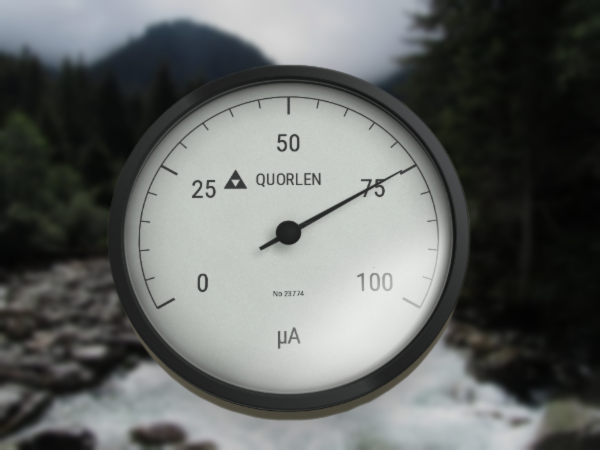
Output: **75** µA
